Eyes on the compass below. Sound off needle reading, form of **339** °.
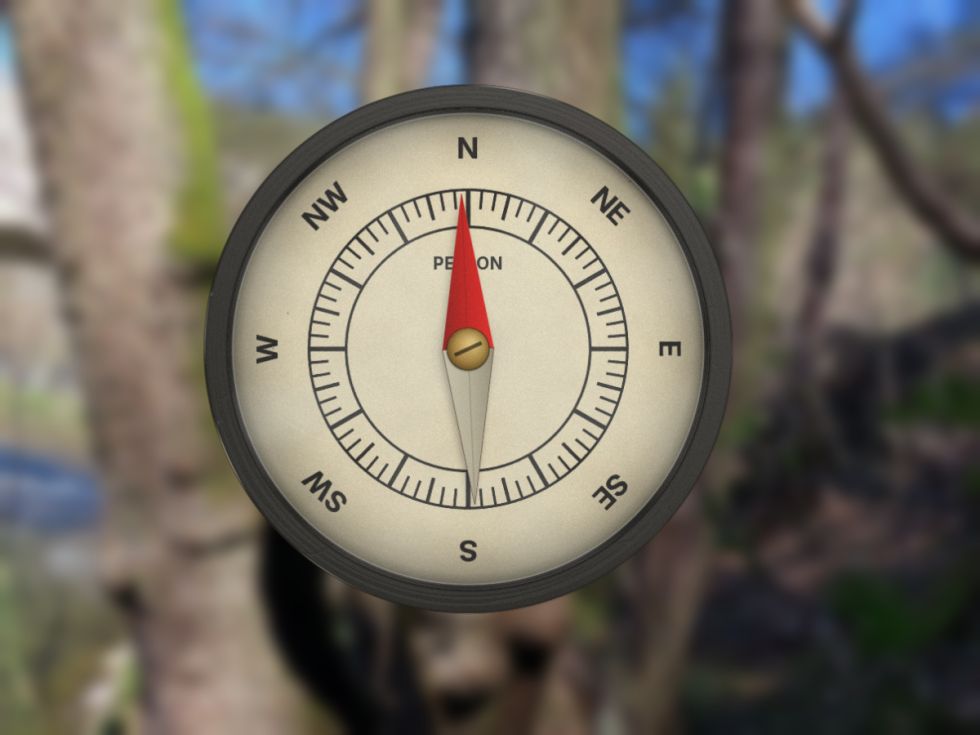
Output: **357.5** °
